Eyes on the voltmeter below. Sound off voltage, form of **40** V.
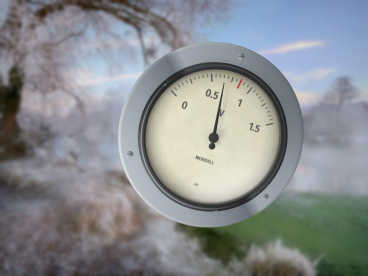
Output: **0.65** V
